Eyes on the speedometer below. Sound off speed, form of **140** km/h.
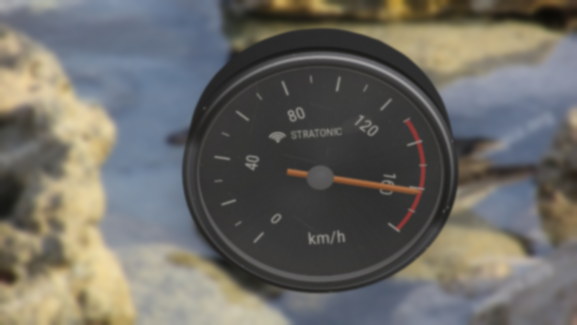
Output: **160** km/h
